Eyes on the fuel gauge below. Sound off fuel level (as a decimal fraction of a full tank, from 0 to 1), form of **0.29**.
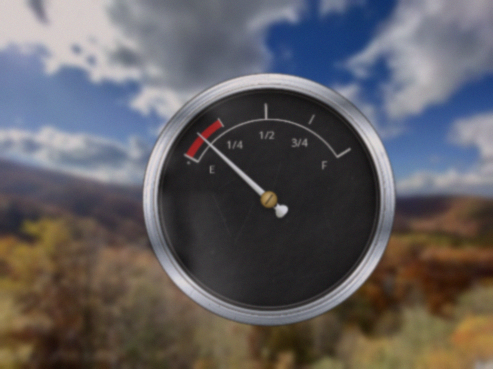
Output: **0.125**
